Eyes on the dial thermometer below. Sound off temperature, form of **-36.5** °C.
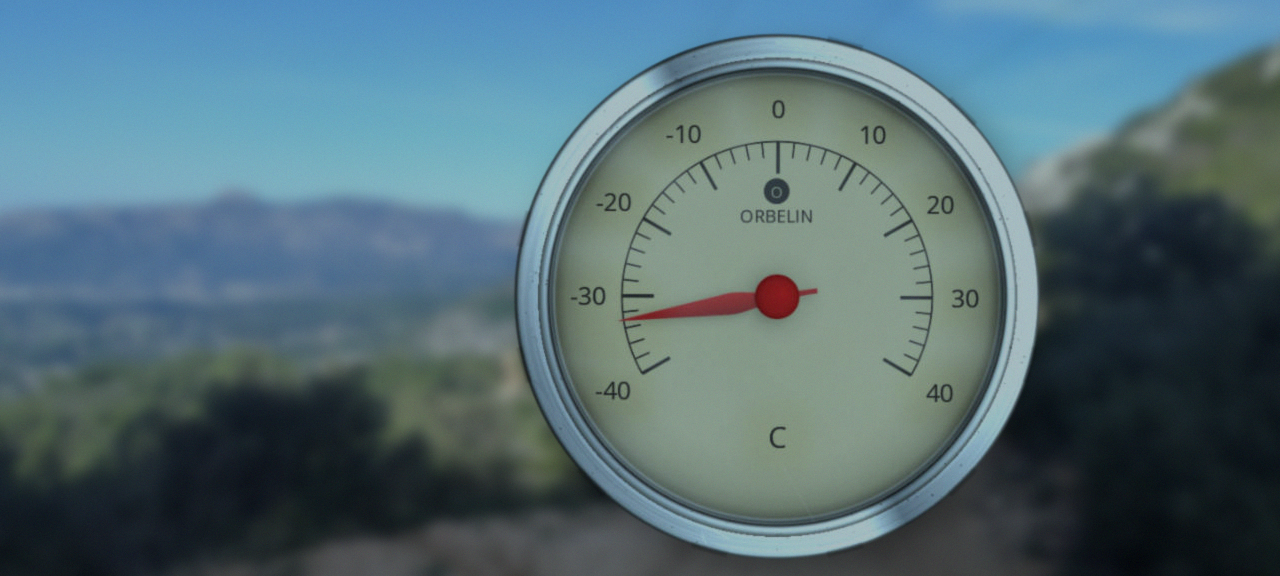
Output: **-33** °C
